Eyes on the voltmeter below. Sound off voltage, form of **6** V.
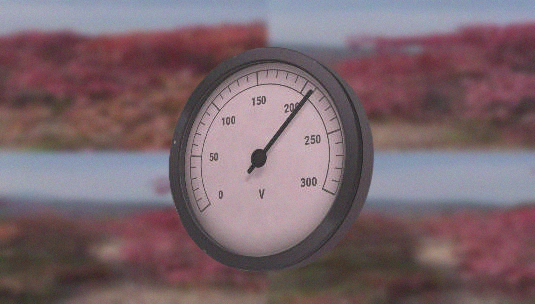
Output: **210** V
